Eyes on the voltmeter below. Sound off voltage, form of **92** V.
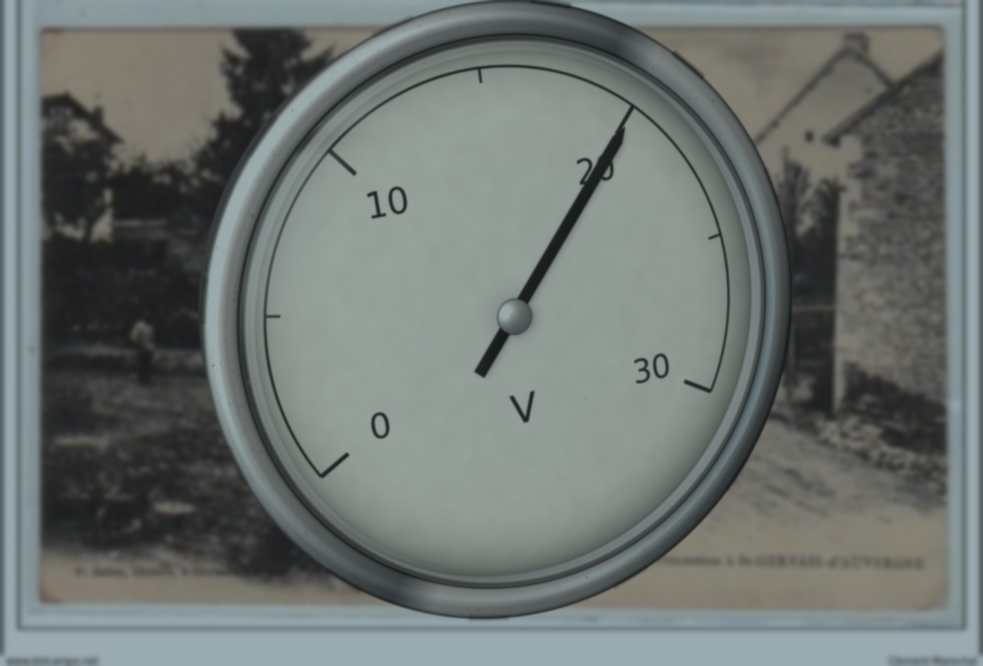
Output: **20** V
